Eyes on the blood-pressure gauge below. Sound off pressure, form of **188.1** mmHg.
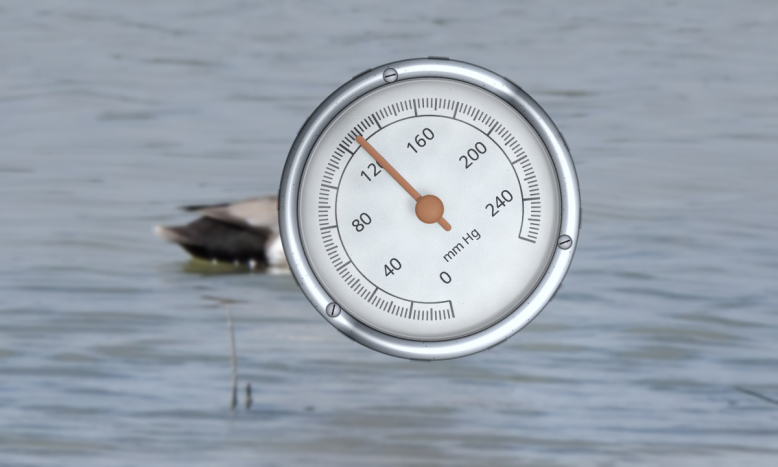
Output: **128** mmHg
